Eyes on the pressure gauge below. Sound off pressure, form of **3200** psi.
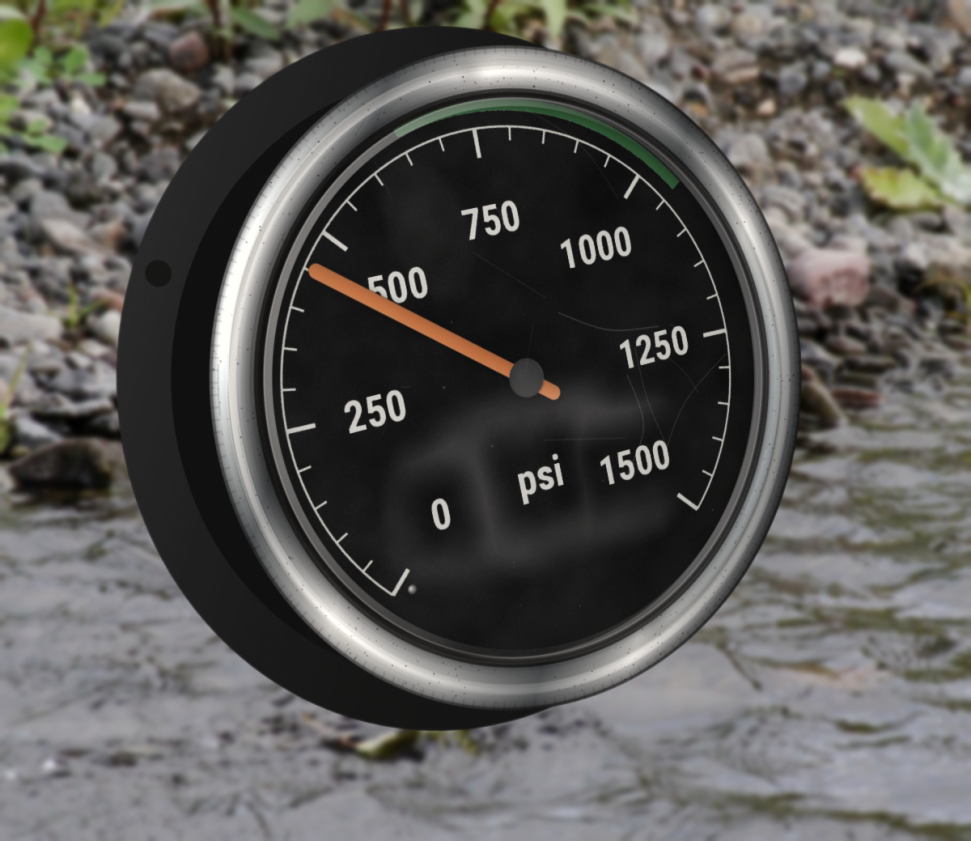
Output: **450** psi
